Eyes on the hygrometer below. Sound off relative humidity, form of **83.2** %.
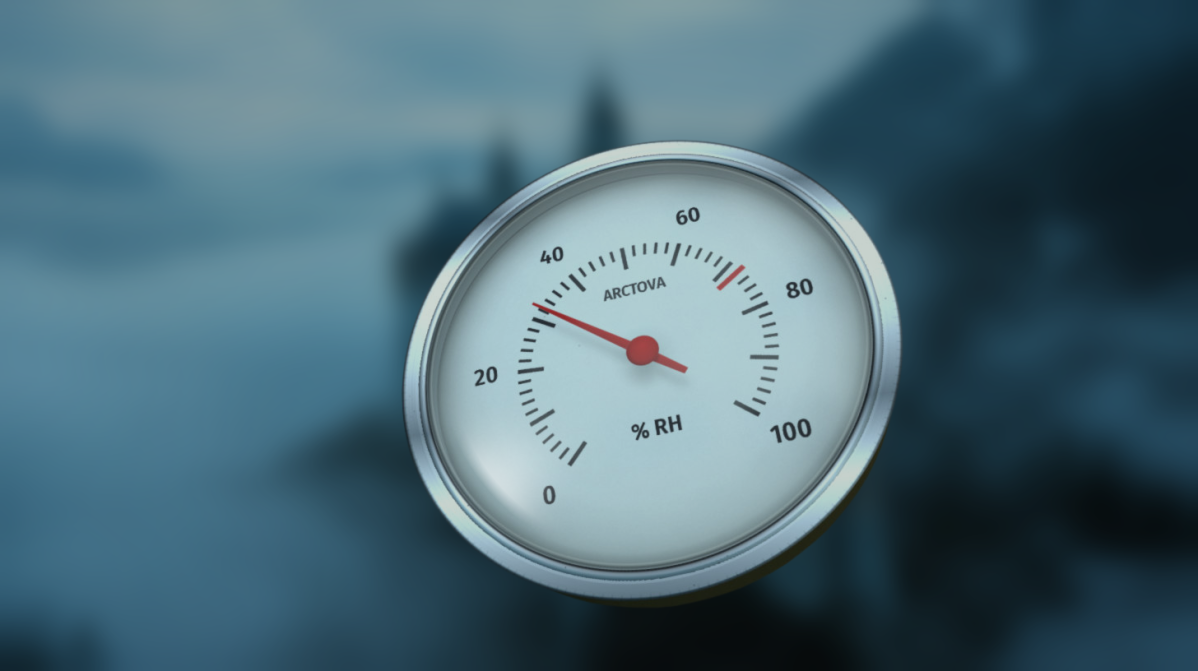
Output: **32** %
